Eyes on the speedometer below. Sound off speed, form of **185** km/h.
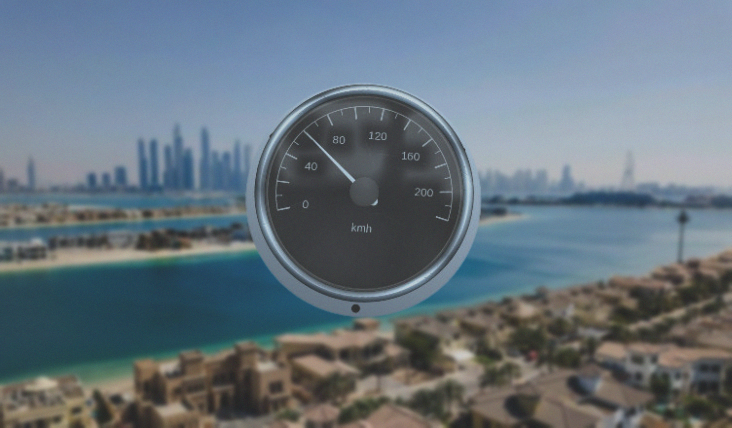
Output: **60** km/h
